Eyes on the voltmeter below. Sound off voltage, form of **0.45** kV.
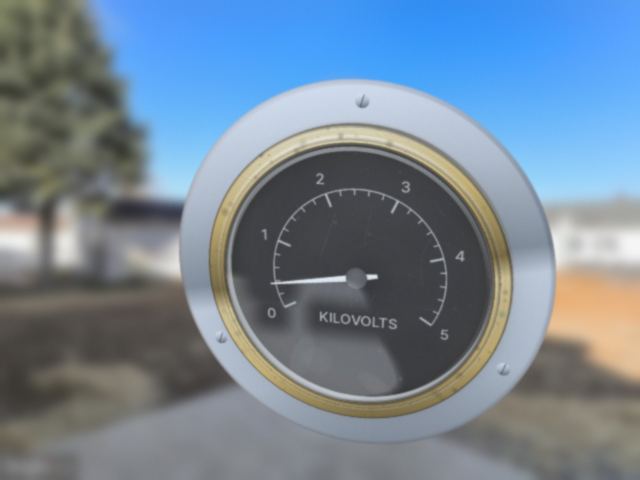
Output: **0.4** kV
